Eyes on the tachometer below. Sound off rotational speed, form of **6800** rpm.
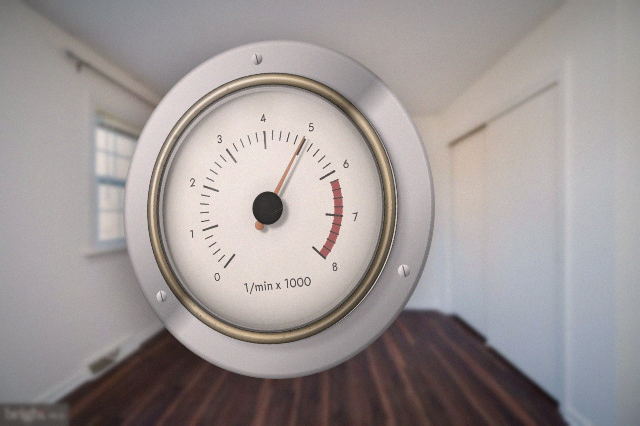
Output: **5000** rpm
